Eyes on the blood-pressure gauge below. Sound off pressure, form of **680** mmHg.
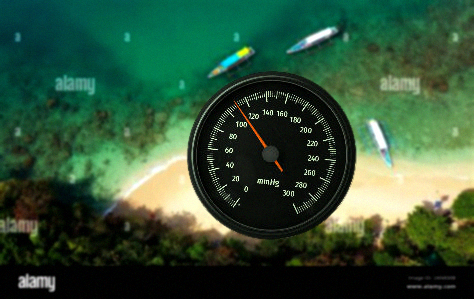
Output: **110** mmHg
